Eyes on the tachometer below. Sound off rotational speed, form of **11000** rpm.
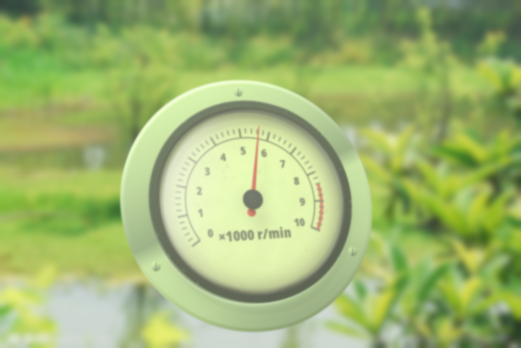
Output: **5600** rpm
